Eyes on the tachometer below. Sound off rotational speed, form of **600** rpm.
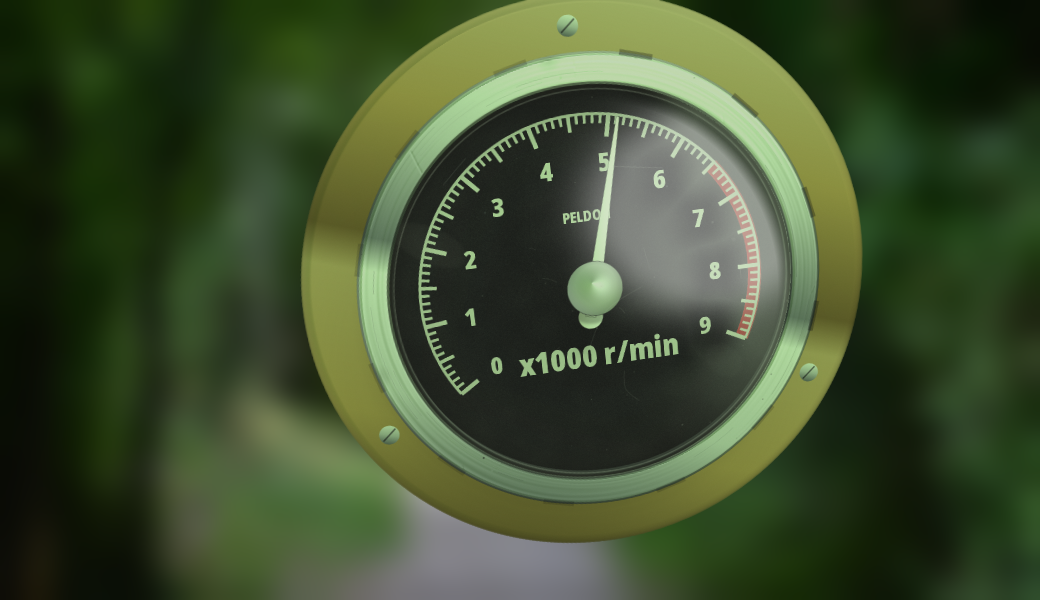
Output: **5100** rpm
